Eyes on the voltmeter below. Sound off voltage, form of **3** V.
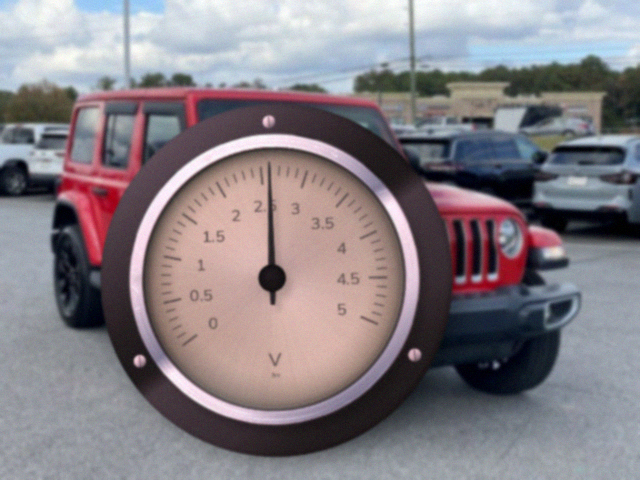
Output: **2.6** V
